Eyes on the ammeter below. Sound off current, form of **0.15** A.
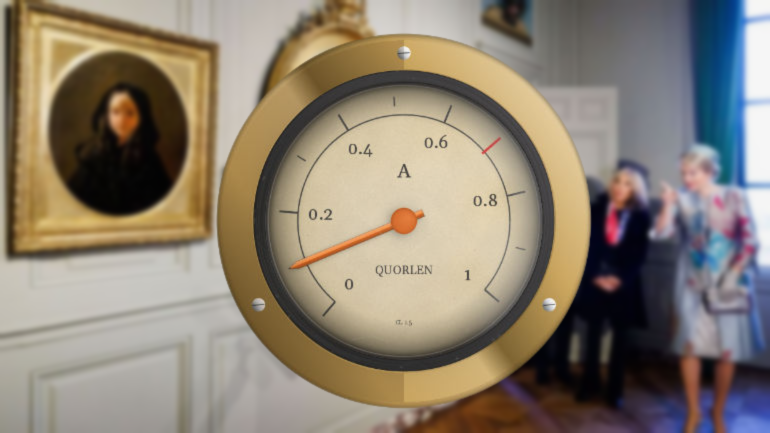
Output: **0.1** A
